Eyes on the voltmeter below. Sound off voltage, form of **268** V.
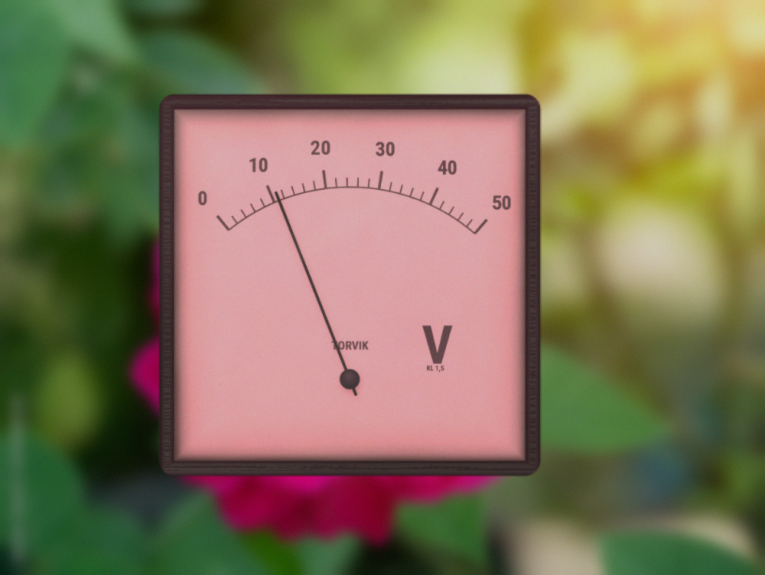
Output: **11** V
